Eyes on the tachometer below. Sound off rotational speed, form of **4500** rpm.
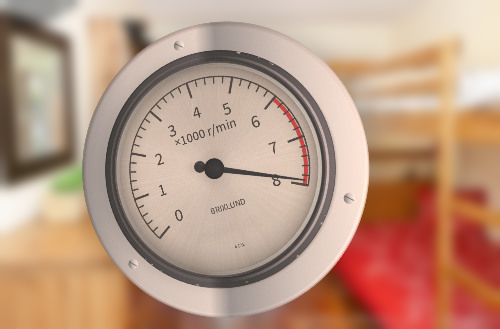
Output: **7900** rpm
